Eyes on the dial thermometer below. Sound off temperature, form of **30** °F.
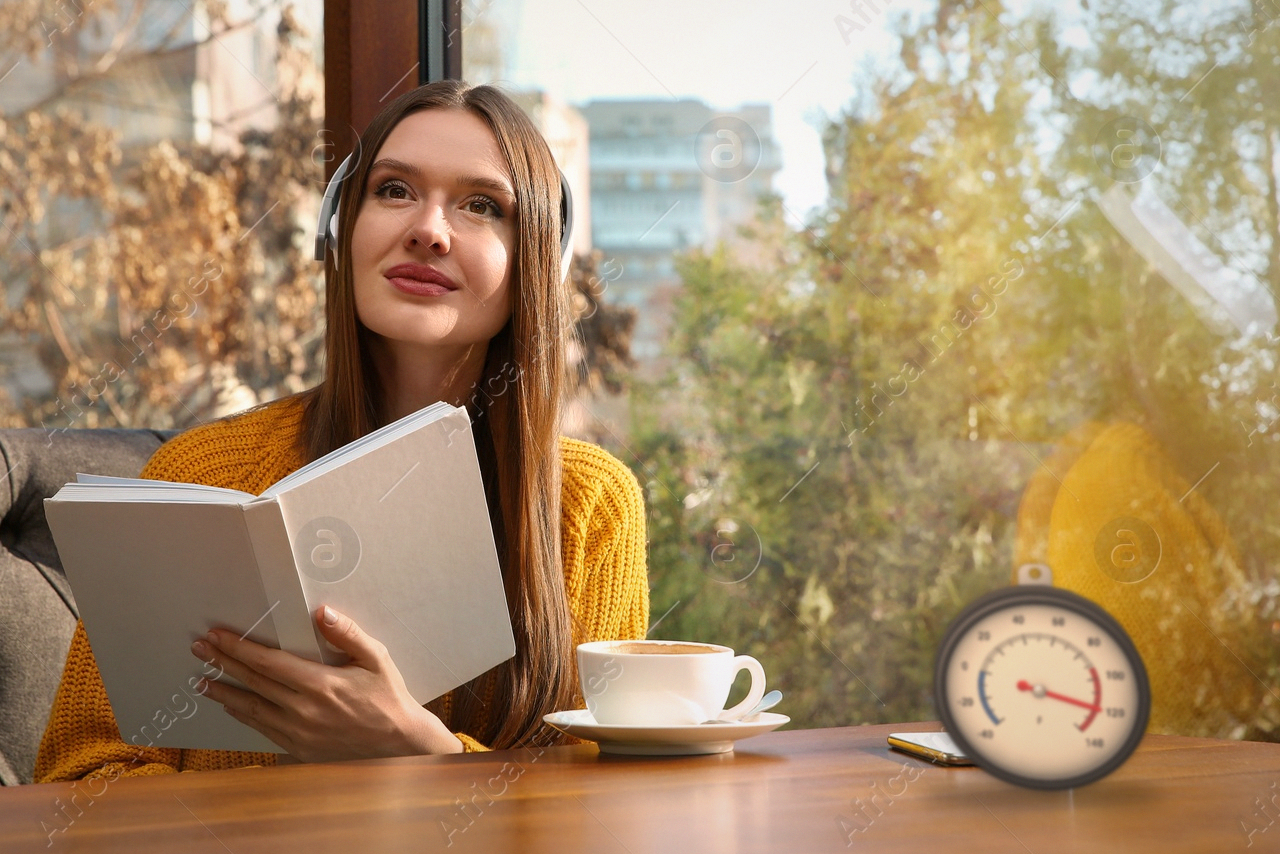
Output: **120** °F
